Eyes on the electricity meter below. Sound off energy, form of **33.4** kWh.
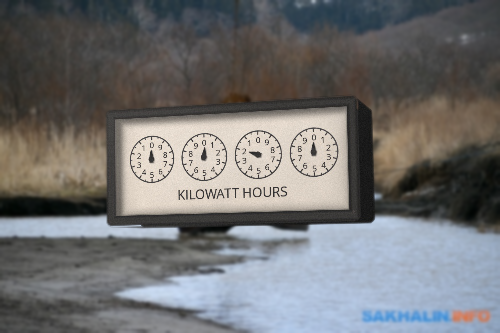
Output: **20** kWh
